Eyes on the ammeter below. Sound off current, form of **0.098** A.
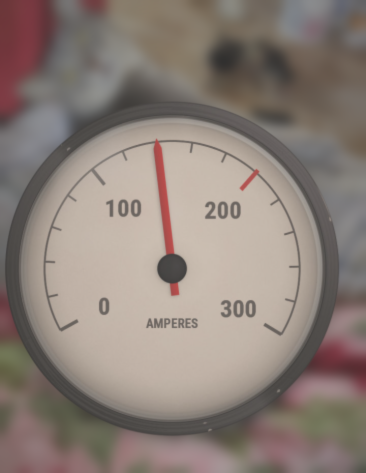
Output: **140** A
